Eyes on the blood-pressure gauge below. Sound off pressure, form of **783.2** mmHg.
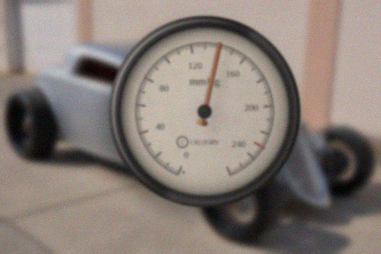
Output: **140** mmHg
